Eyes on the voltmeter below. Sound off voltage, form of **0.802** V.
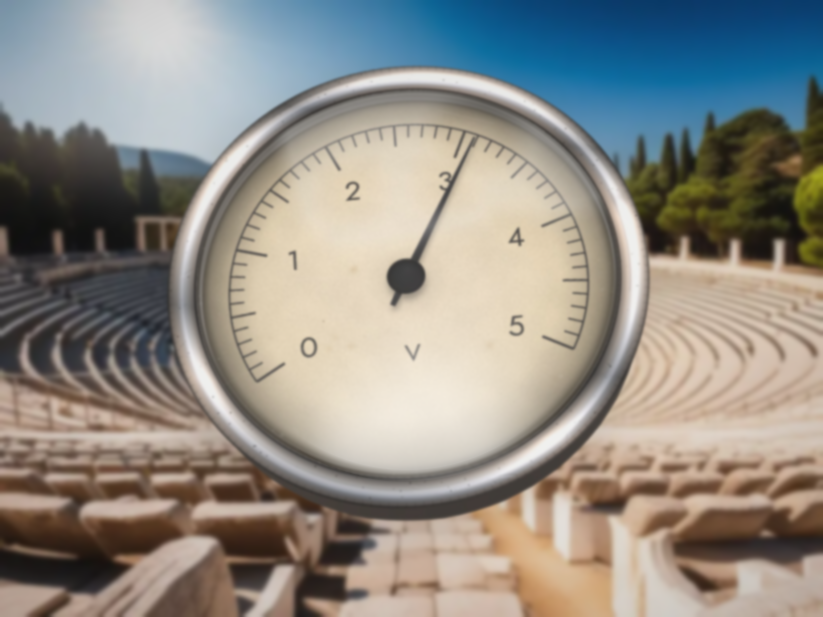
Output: **3.1** V
